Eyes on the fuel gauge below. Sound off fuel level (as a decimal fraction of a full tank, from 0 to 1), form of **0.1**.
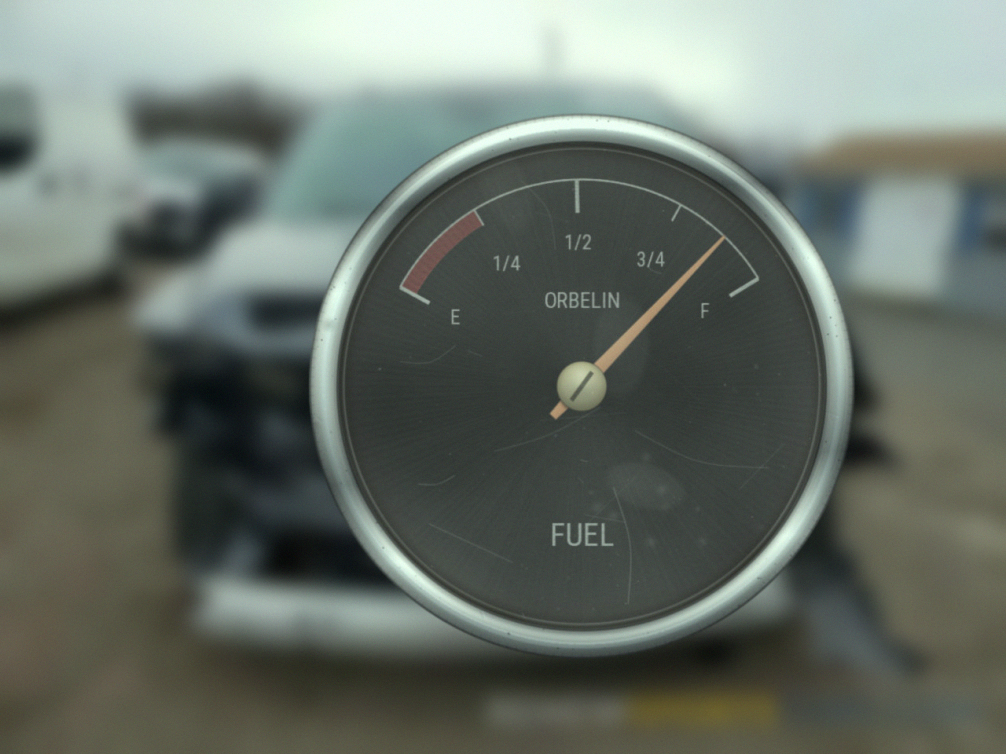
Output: **0.875**
